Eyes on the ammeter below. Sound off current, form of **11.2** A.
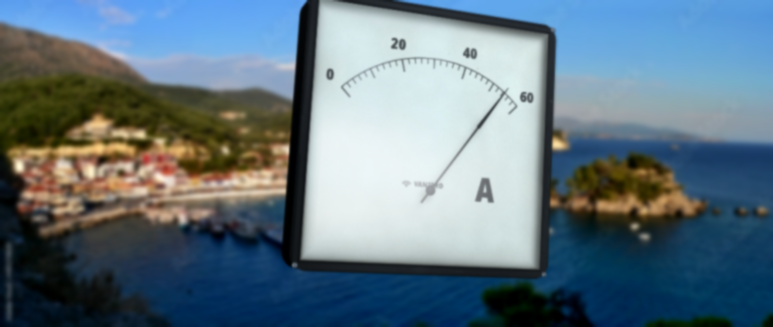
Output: **54** A
